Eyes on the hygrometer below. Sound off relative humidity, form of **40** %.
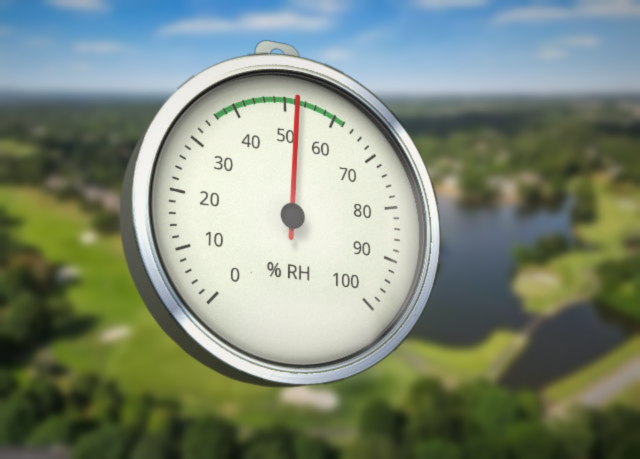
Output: **52** %
